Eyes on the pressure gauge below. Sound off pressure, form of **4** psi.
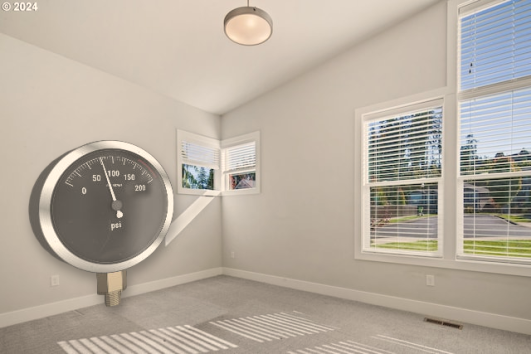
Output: **75** psi
